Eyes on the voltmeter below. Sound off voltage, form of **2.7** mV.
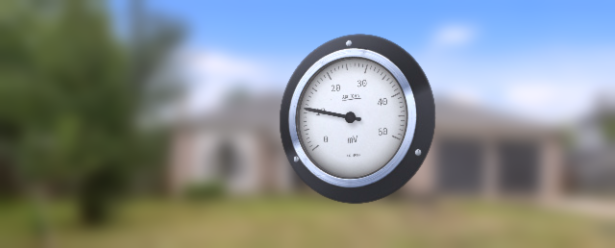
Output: **10** mV
